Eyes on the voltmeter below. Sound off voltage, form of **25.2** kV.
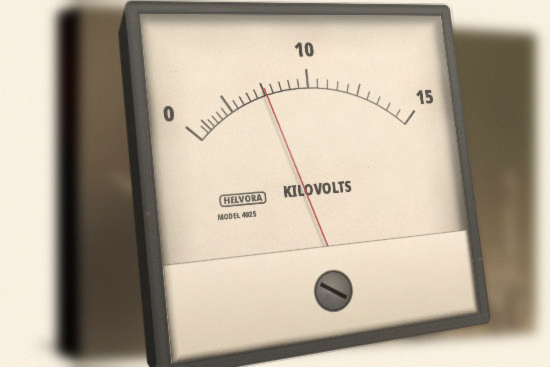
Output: **7.5** kV
